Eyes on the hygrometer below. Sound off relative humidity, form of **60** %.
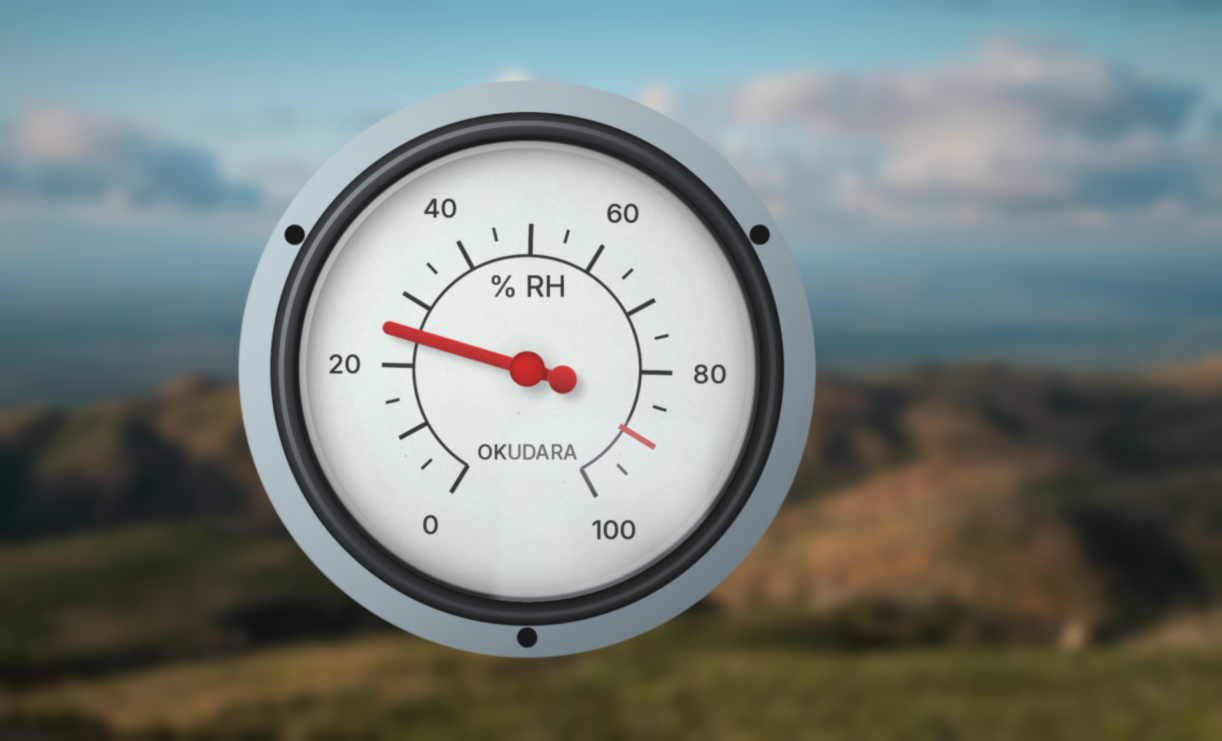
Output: **25** %
